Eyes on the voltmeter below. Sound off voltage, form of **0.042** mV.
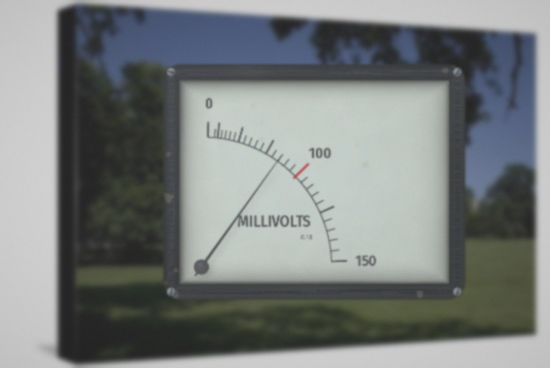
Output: **85** mV
